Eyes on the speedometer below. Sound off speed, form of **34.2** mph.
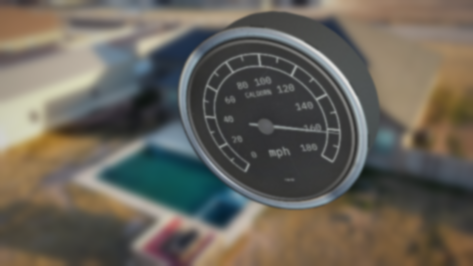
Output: **160** mph
